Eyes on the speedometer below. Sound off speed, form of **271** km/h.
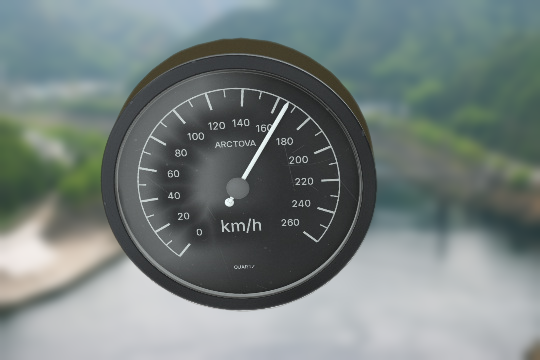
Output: **165** km/h
